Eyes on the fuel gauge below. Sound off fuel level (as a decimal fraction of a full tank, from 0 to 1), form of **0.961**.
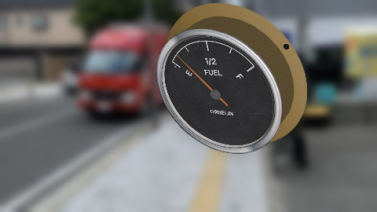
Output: **0.125**
